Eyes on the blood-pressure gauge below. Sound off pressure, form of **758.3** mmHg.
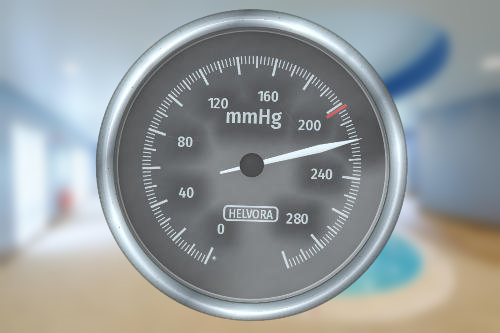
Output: **220** mmHg
